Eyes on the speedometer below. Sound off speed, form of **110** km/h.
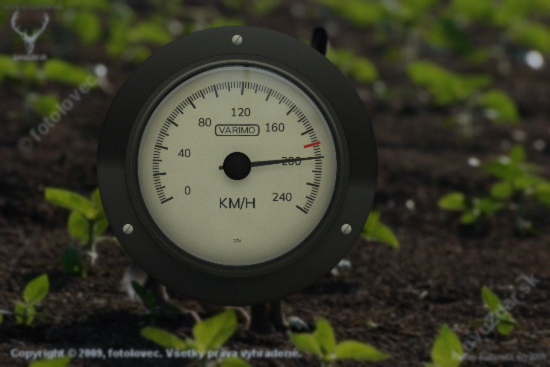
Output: **200** km/h
